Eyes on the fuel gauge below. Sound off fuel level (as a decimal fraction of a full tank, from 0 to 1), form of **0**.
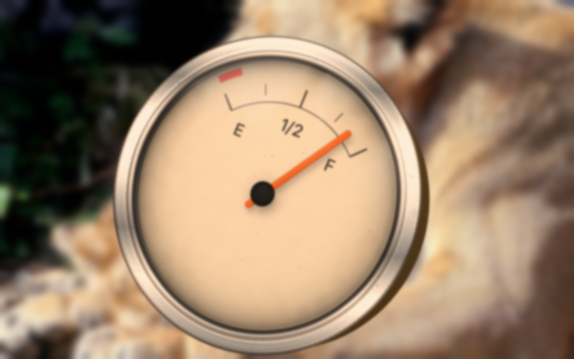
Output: **0.875**
